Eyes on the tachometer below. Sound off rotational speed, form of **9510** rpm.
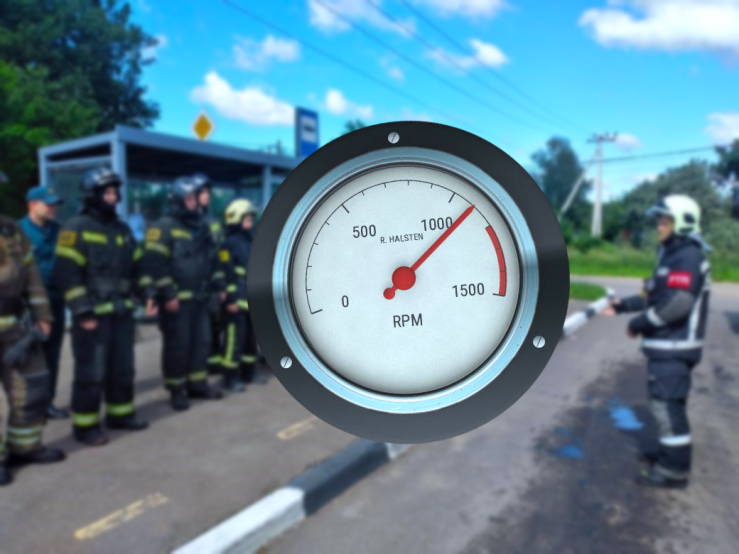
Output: **1100** rpm
